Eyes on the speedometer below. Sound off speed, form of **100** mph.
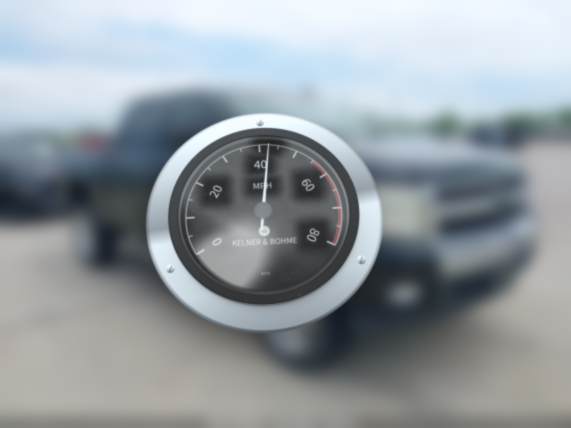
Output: **42.5** mph
